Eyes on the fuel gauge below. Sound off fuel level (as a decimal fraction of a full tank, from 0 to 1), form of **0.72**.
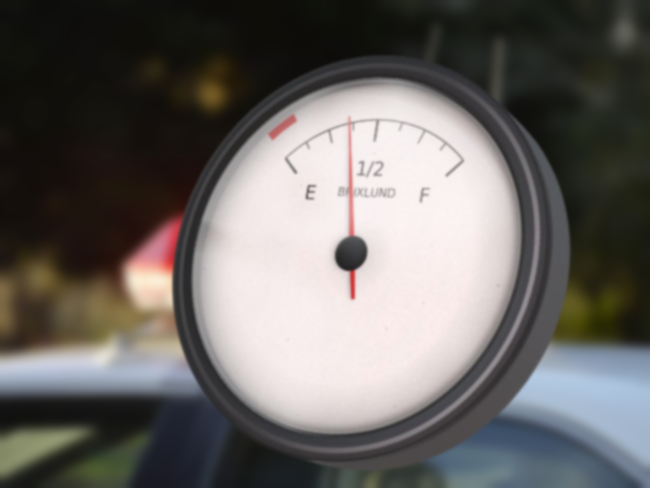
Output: **0.375**
